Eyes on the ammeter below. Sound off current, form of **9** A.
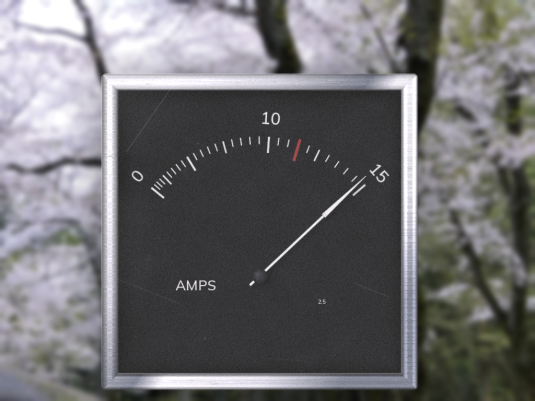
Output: **14.75** A
